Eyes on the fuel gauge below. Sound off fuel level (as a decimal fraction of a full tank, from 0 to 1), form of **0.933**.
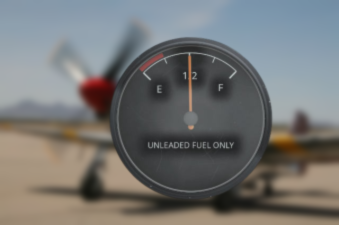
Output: **0.5**
